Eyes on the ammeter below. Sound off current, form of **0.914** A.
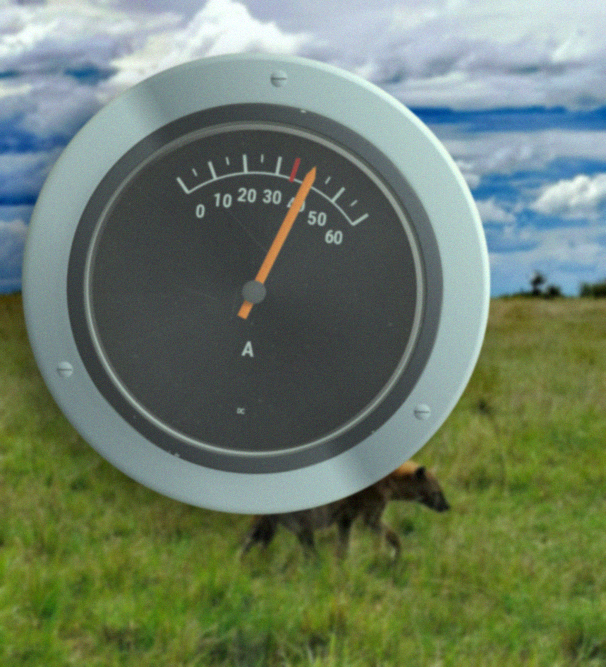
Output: **40** A
